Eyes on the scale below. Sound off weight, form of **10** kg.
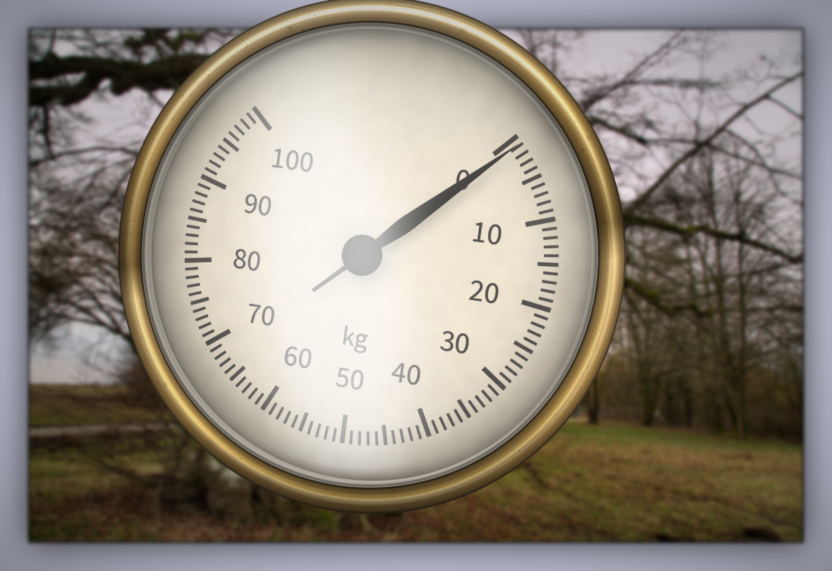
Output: **1** kg
